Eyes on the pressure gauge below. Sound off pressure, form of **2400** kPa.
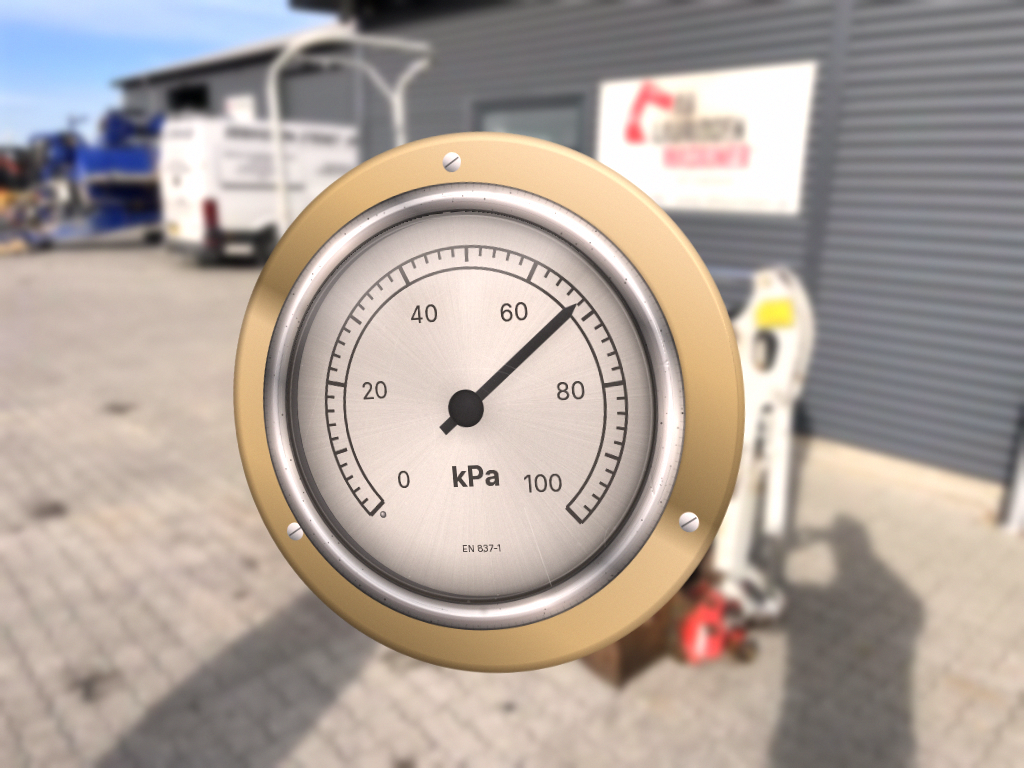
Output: **68** kPa
